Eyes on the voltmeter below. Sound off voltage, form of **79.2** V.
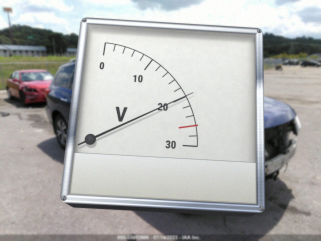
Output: **20** V
